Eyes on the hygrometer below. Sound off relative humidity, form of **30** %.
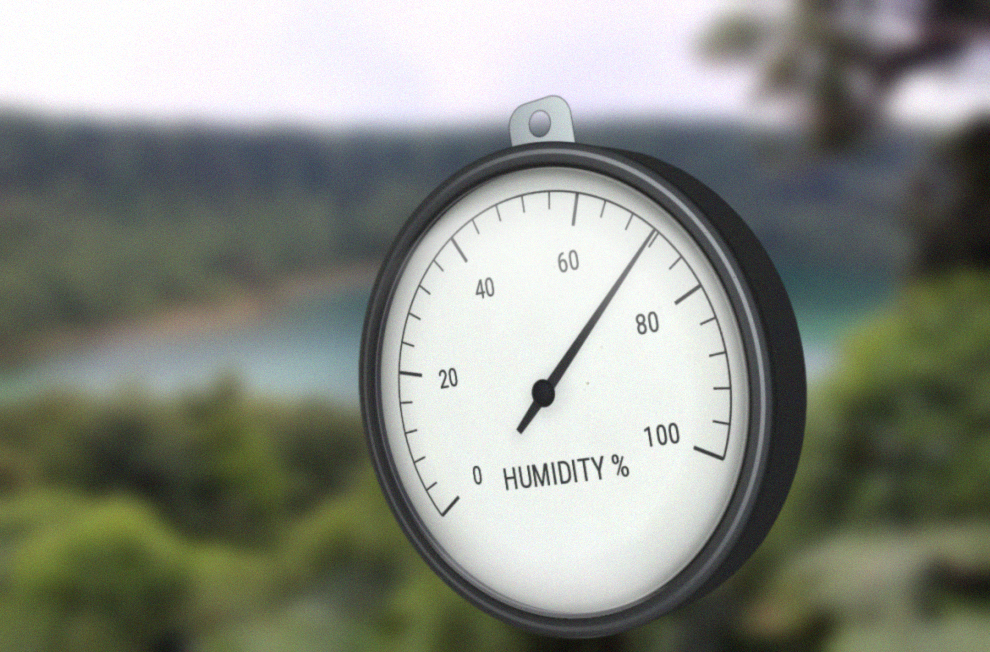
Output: **72** %
